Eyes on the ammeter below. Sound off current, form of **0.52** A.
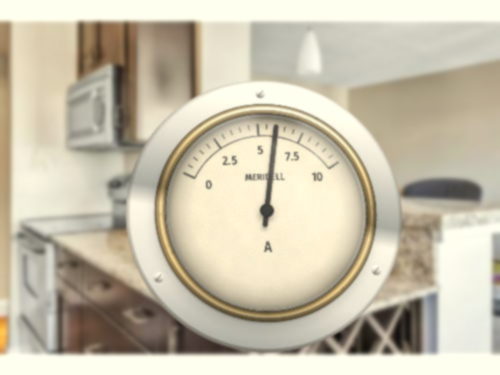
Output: **6** A
